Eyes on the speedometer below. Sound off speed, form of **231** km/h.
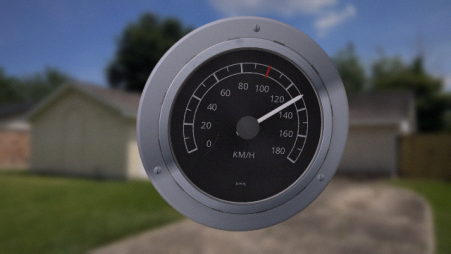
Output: **130** km/h
